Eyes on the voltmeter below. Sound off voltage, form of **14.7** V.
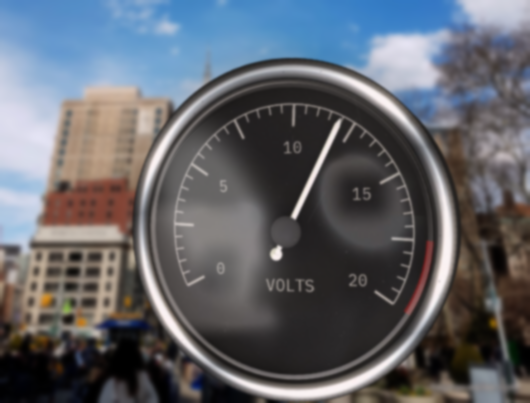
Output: **12** V
